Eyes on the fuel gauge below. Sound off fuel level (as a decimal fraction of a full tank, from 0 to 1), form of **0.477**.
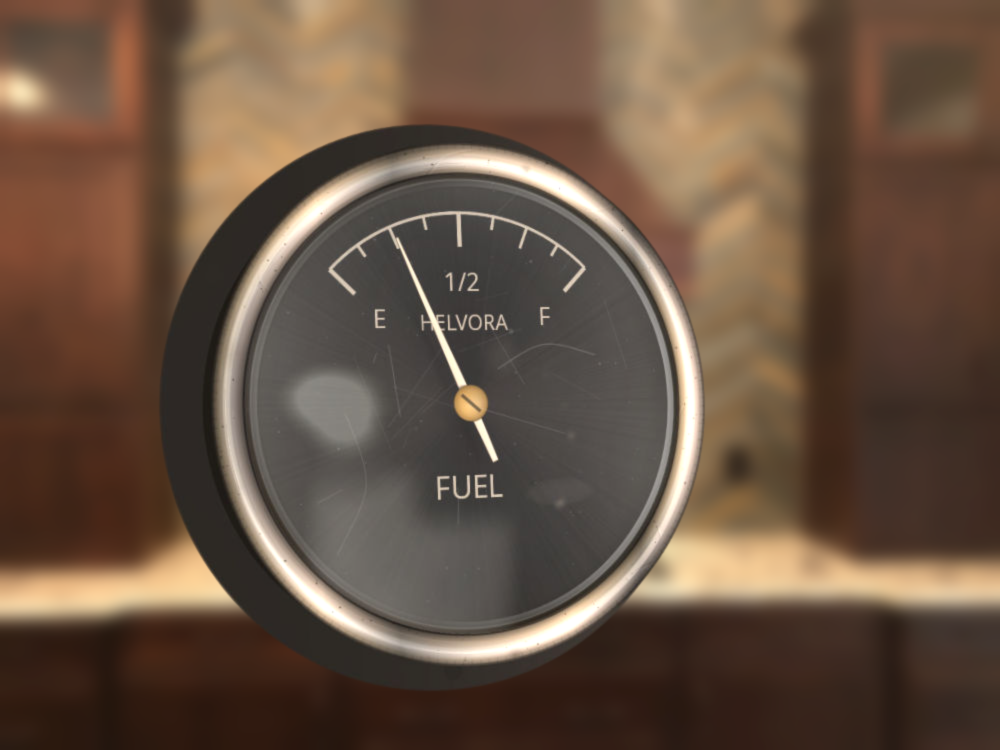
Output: **0.25**
